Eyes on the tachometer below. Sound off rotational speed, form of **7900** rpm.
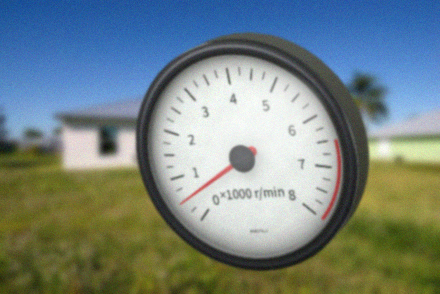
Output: **500** rpm
